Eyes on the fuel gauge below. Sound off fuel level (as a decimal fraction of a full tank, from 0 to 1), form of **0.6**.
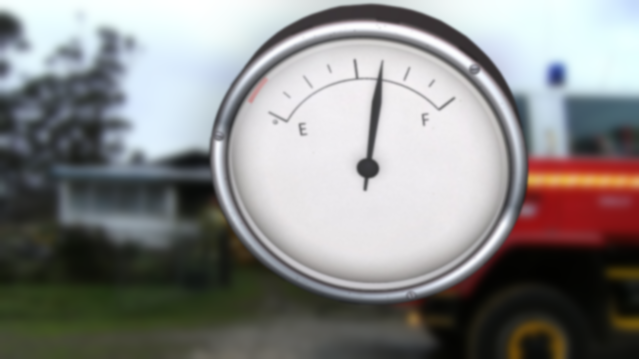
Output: **0.625**
